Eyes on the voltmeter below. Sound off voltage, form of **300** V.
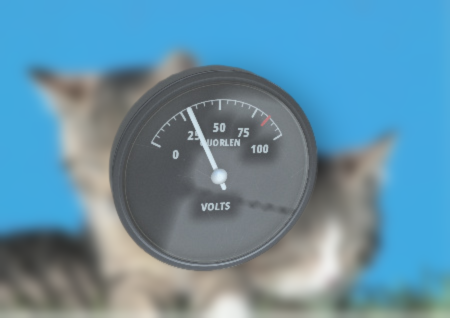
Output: **30** V
